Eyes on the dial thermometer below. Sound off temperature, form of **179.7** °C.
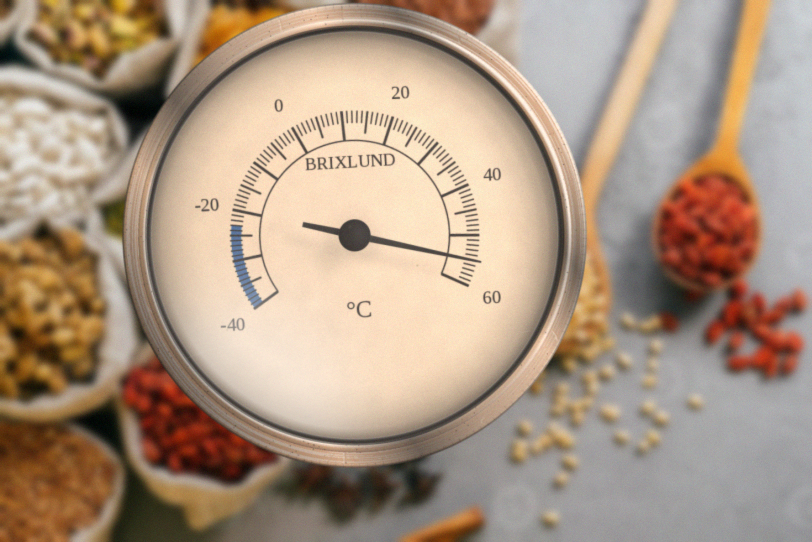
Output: **55** °C
